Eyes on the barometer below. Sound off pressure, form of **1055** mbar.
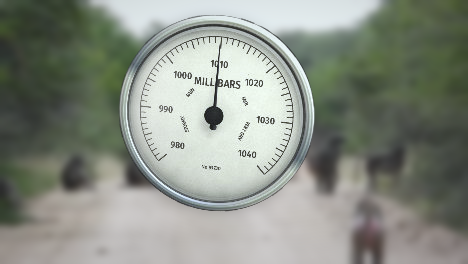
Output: **1010** mbar
